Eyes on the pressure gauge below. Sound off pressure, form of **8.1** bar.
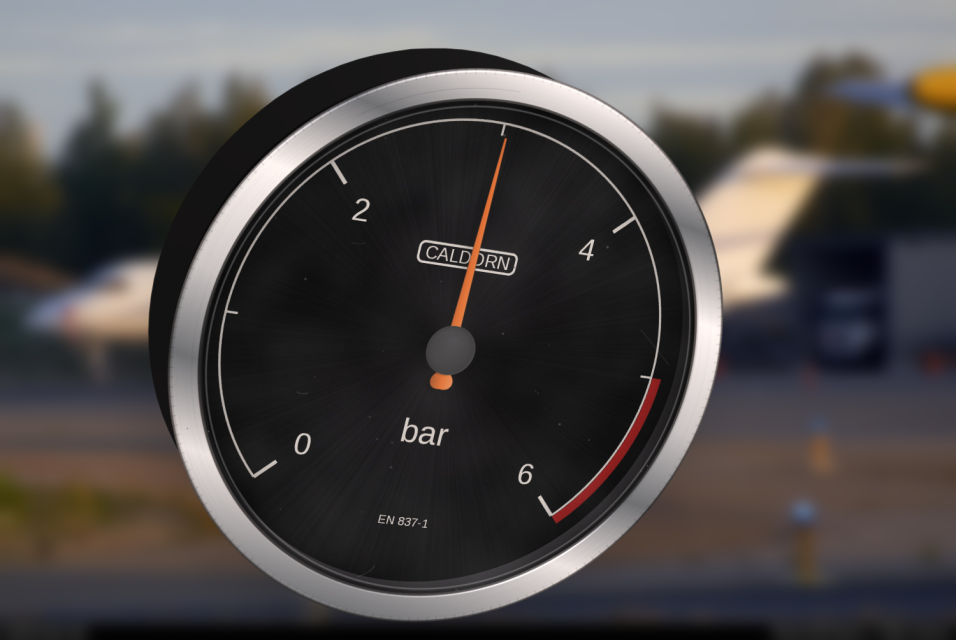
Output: **3** bar
